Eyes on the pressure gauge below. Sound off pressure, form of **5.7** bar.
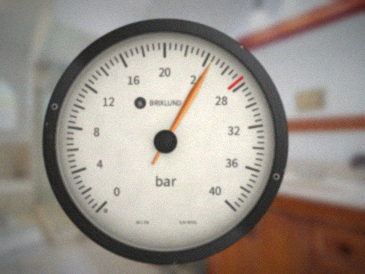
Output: **24.5** bar
